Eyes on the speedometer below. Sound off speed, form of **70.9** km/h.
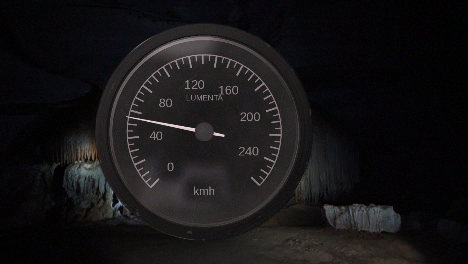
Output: **55** km/h
